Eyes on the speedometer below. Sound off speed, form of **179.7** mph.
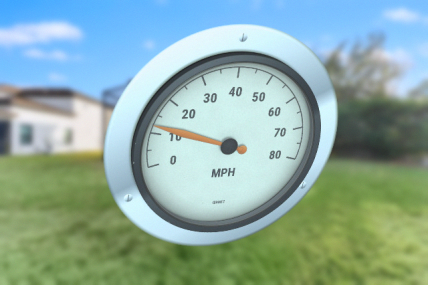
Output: **12.5** mph
